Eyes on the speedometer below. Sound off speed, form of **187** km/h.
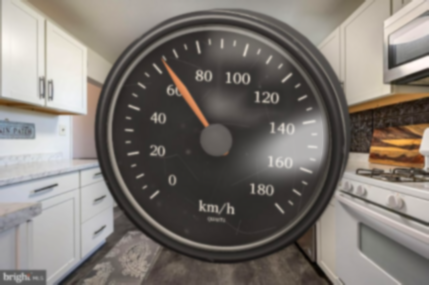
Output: **65** km/h
